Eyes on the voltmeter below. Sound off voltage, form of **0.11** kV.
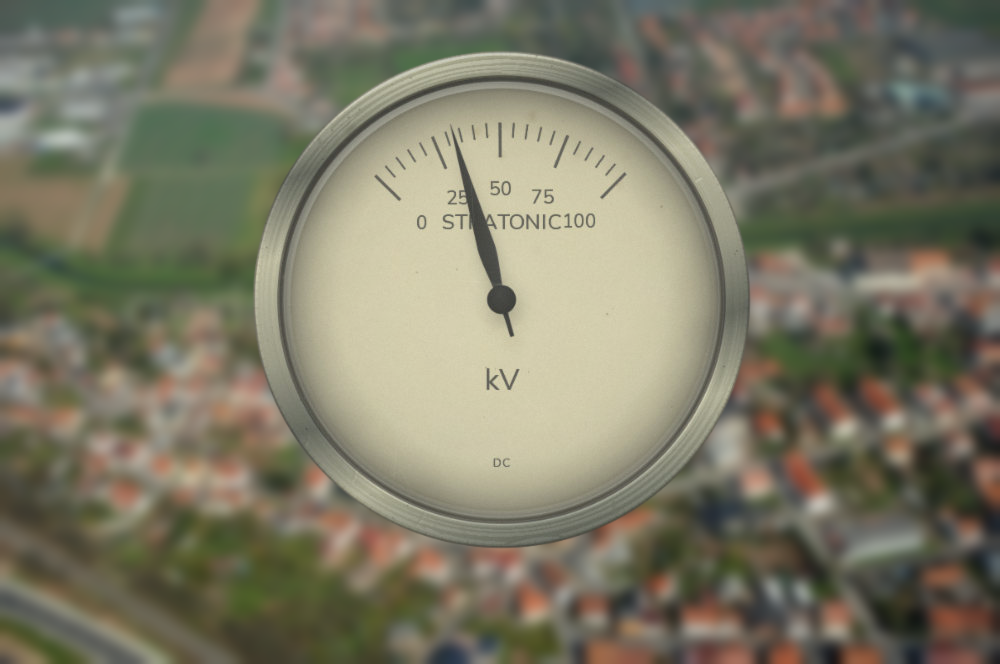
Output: **32.5** kV
